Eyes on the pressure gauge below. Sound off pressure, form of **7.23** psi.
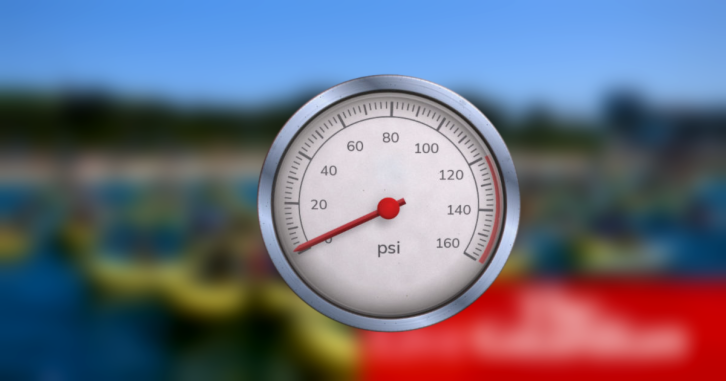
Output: **2** psi
